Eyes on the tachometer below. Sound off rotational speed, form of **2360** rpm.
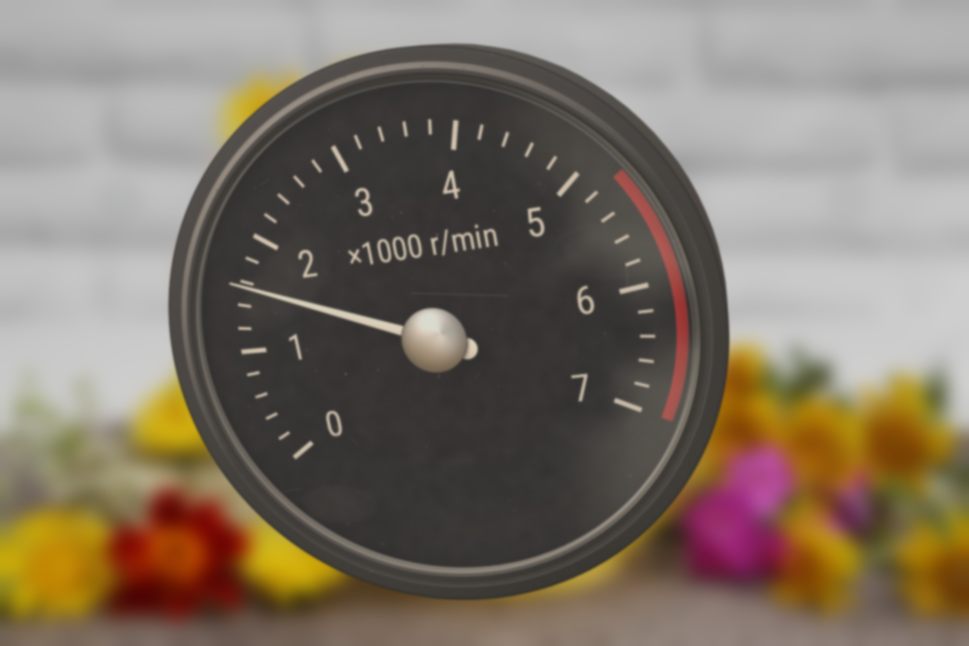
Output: **1600** rpm
